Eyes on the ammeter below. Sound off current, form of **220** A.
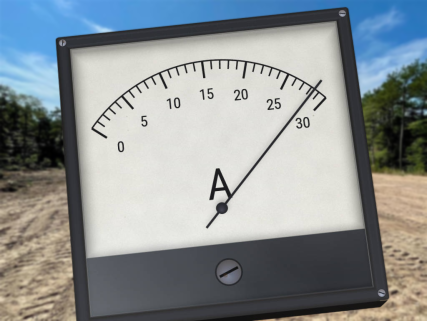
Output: **28.5** A
